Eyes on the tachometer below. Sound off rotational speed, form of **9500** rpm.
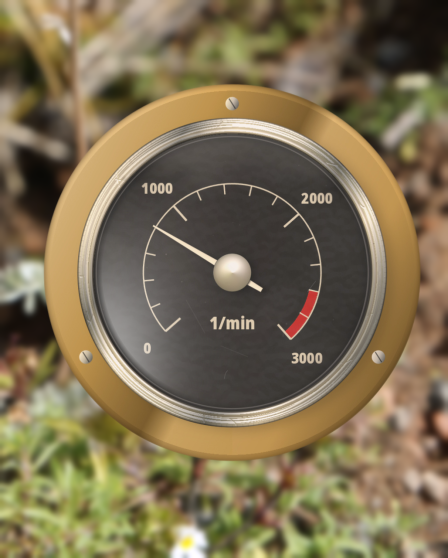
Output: **800** rpm
